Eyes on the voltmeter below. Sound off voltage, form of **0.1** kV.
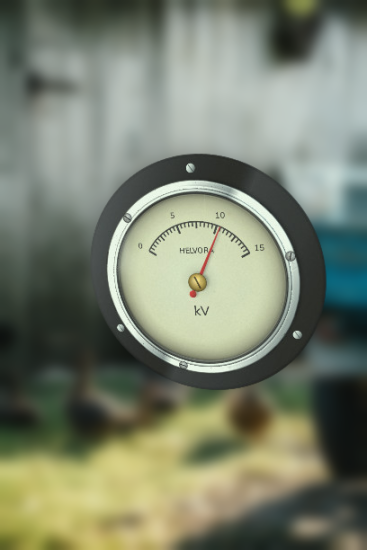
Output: **10.5** kV
